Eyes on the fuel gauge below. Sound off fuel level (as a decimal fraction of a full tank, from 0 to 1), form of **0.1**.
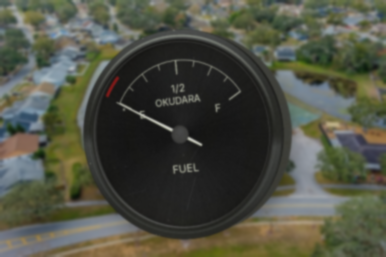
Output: **0**
